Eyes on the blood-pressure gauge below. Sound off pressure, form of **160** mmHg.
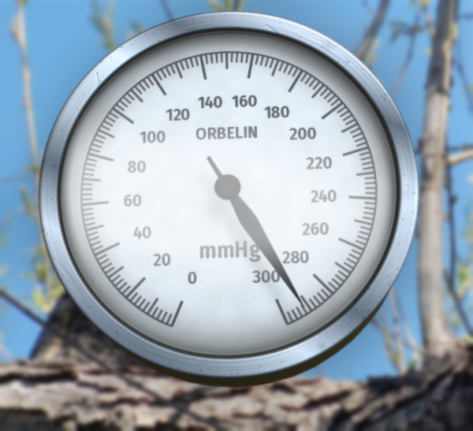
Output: **292** mmHg
